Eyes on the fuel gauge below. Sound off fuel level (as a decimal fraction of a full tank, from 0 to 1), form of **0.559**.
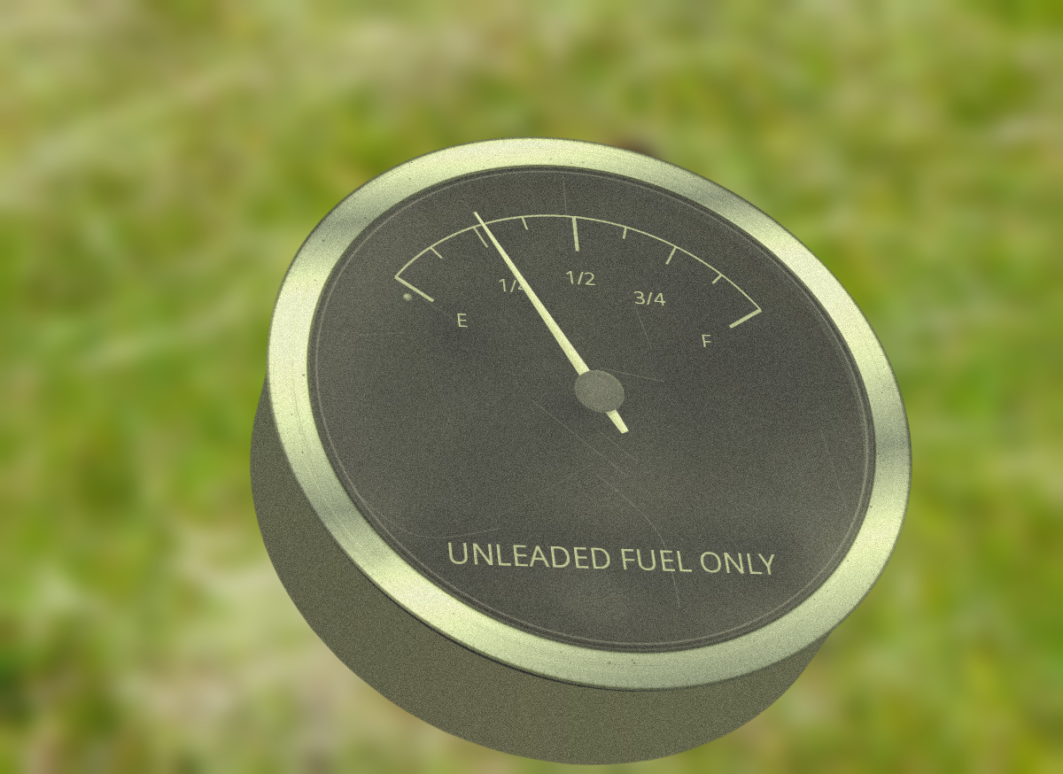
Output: **0.25**
